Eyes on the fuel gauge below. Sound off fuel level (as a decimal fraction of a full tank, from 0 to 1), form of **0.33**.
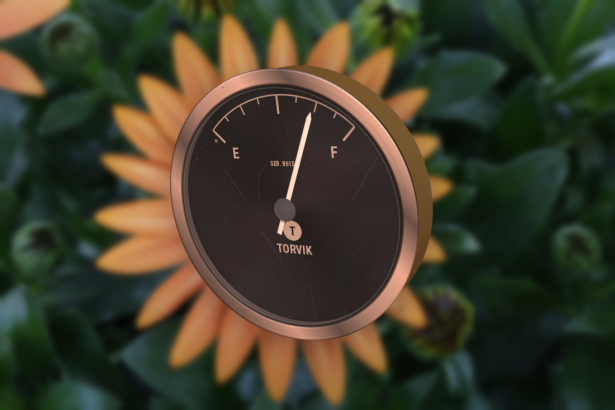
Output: **0.75**
